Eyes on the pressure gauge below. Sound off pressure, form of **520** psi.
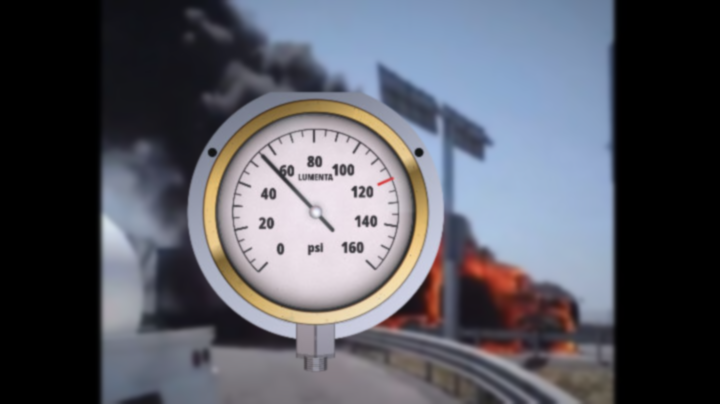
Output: **55** psi
